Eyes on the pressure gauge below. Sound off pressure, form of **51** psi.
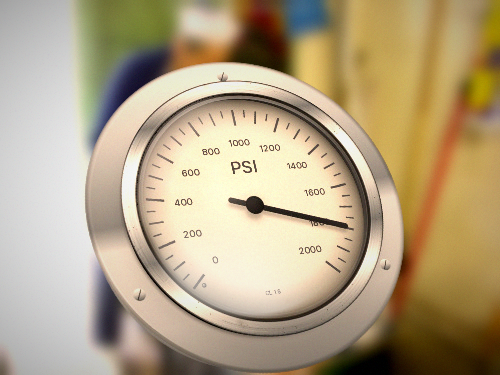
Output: **1800** psi
